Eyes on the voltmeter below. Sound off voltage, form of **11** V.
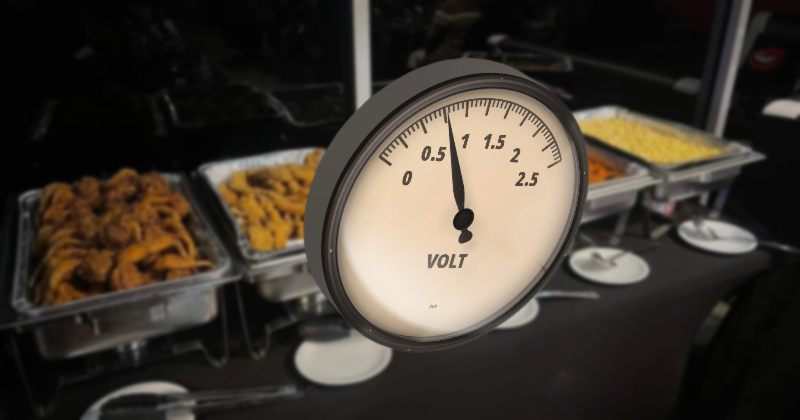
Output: **0.75** V
